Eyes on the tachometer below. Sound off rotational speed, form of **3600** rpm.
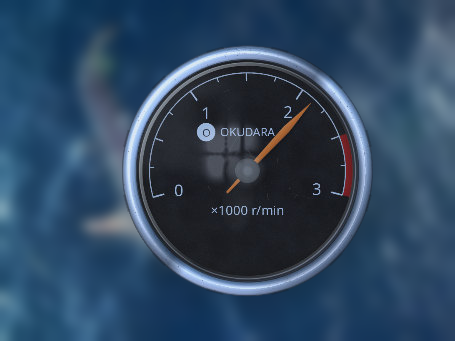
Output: **2125** rpm
